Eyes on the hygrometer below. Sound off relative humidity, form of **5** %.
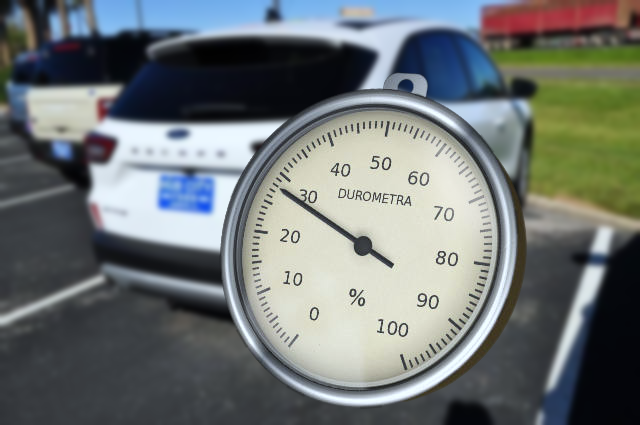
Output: **28** %
